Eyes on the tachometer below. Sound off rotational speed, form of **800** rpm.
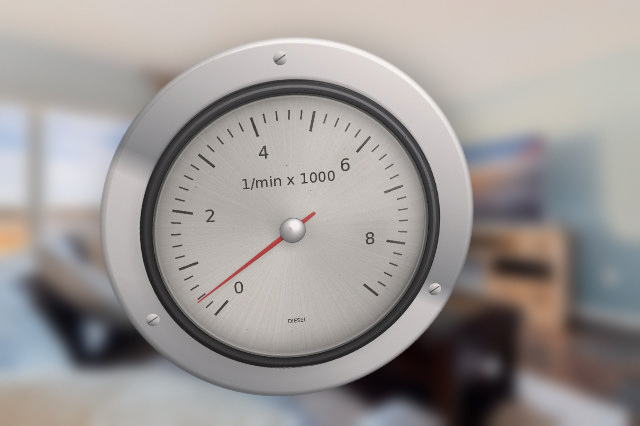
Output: **400** rpm
